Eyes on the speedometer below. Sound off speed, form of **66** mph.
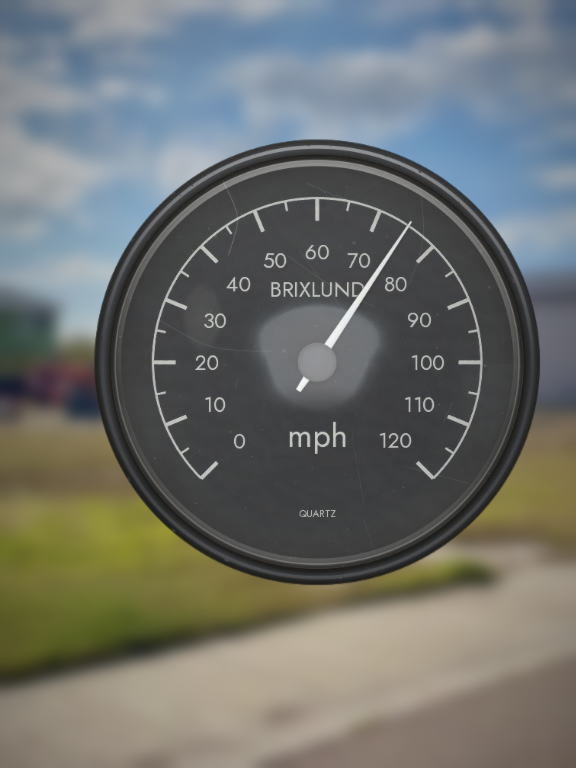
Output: **75** mph
